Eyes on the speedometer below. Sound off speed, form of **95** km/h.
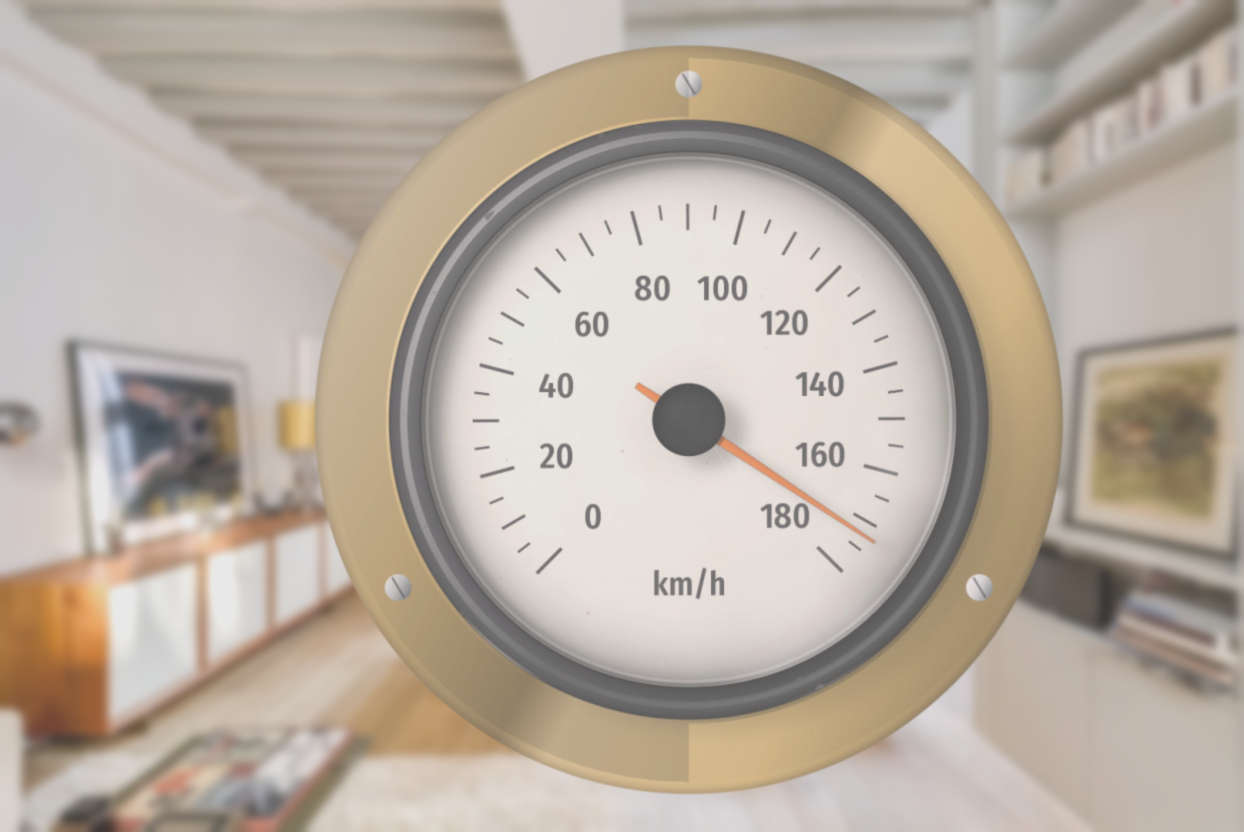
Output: **172.5** km/h
